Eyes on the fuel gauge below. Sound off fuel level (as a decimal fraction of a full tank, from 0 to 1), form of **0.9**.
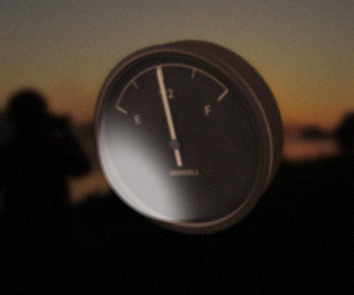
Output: **0.5**
